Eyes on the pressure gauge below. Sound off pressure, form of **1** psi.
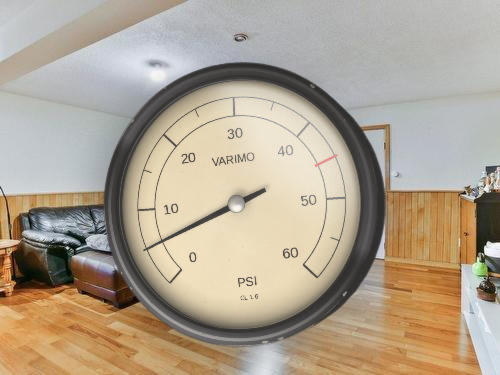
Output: **5** psi
